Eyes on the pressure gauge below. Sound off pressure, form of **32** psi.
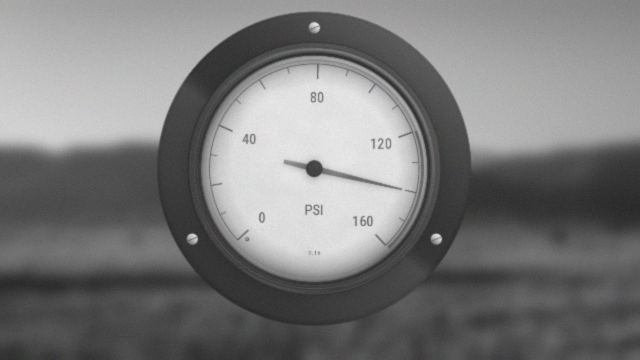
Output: **140** psi
